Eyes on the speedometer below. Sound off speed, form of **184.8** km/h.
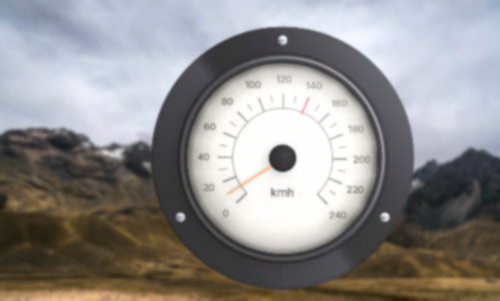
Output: **10** km/h
